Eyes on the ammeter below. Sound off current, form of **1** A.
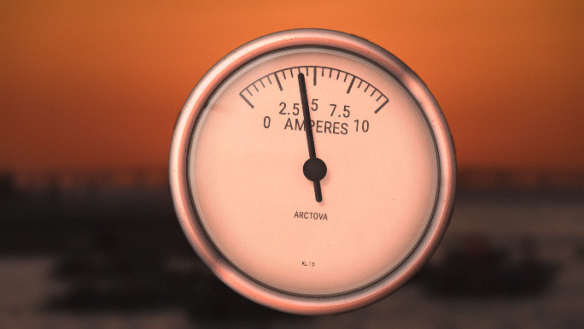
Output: **4** A
